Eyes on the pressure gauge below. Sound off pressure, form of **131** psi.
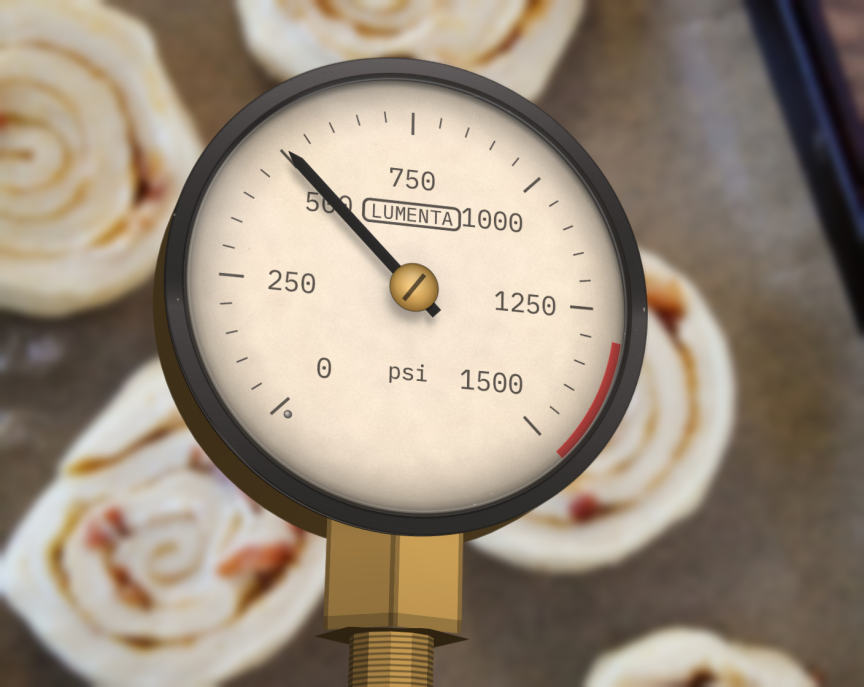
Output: **500** psi
